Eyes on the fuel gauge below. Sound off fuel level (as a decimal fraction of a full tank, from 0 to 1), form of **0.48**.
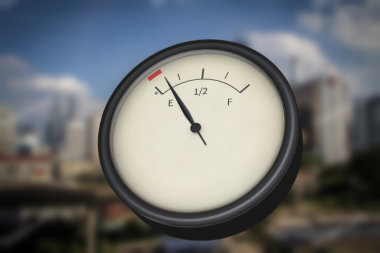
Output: **0.125**
